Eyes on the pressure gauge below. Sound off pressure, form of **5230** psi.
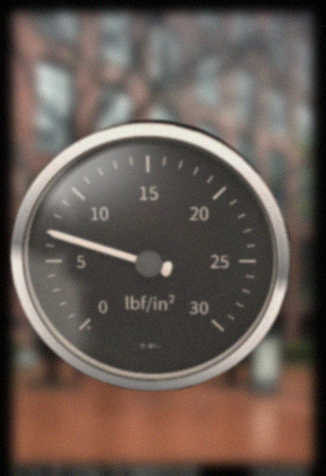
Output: **7** psi
